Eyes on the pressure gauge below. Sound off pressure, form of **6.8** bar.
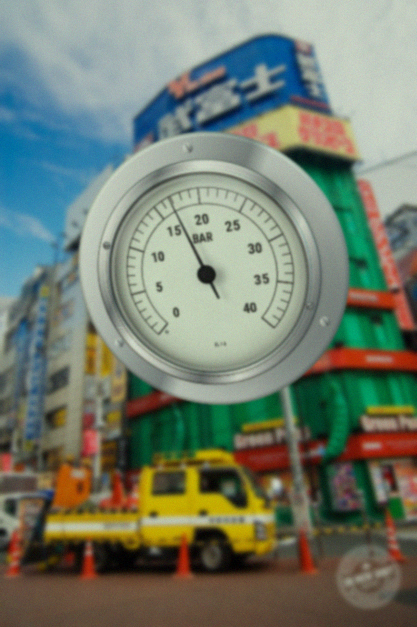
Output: **17** bar
